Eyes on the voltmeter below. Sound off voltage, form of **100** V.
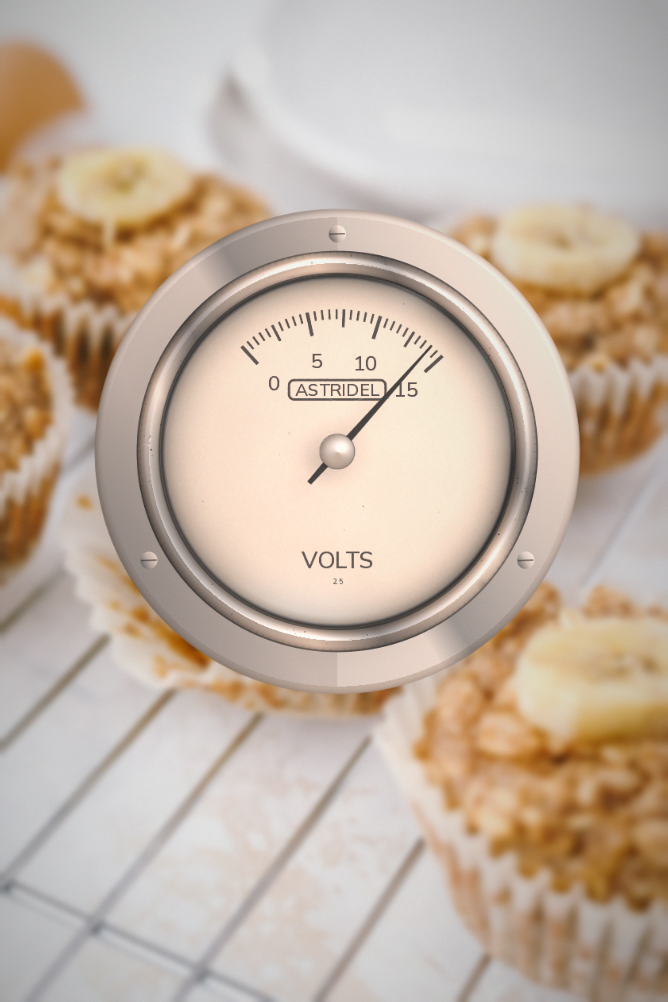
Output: **14** V
